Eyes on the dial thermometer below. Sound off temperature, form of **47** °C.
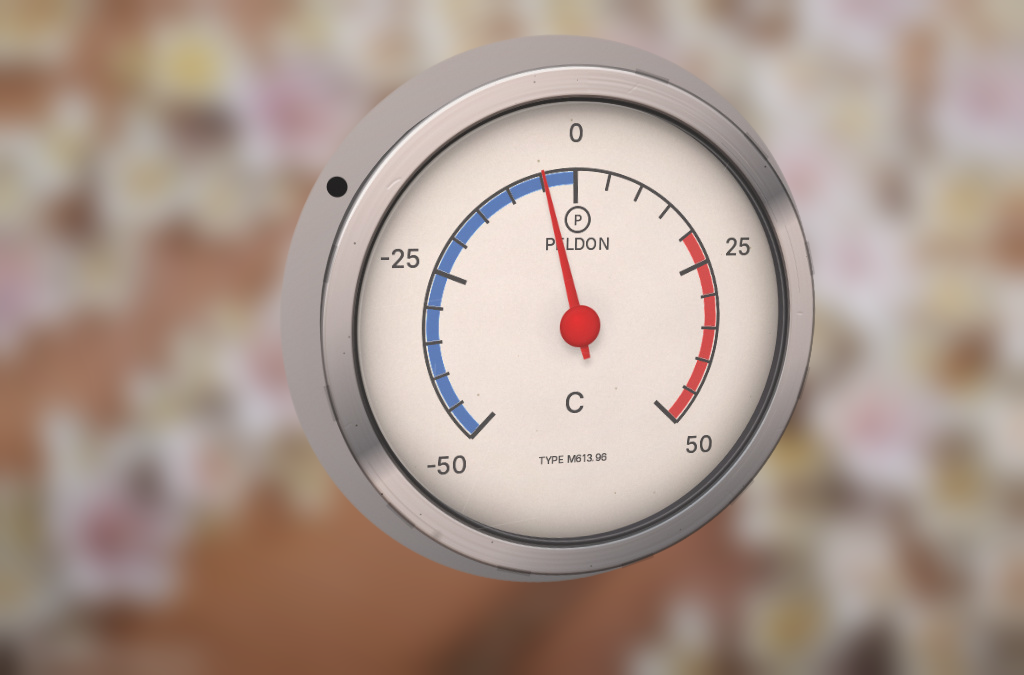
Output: **-5** °C
